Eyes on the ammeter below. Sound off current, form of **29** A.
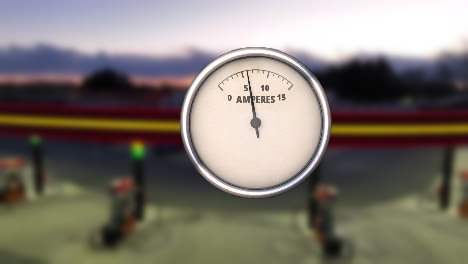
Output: **6** A
